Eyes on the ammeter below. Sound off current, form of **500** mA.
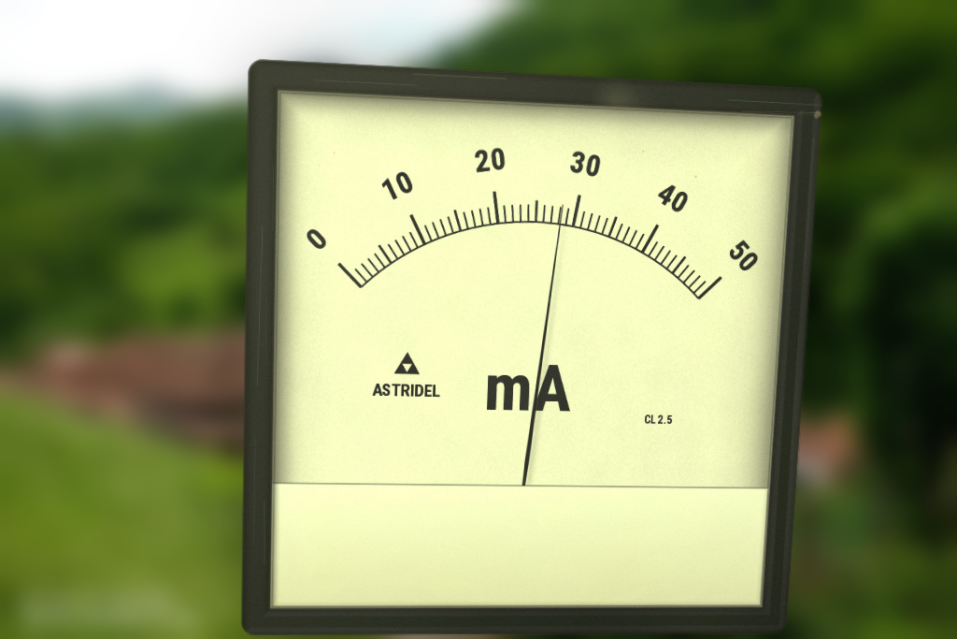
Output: **28** mA
